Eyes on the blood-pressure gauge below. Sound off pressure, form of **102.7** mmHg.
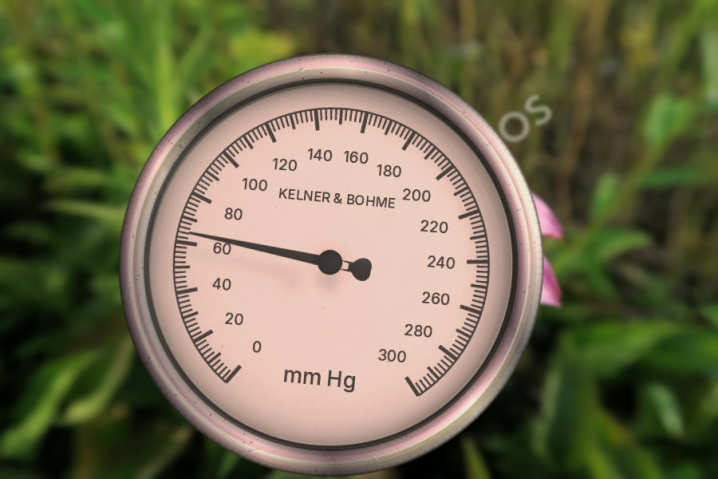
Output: **64** mmHg
